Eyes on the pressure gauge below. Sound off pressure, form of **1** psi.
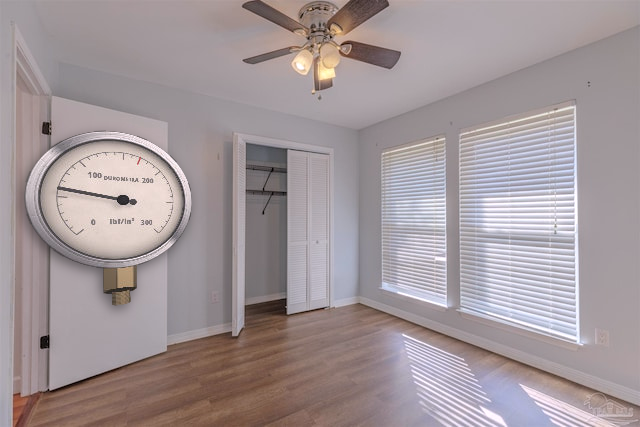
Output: **60** psi
